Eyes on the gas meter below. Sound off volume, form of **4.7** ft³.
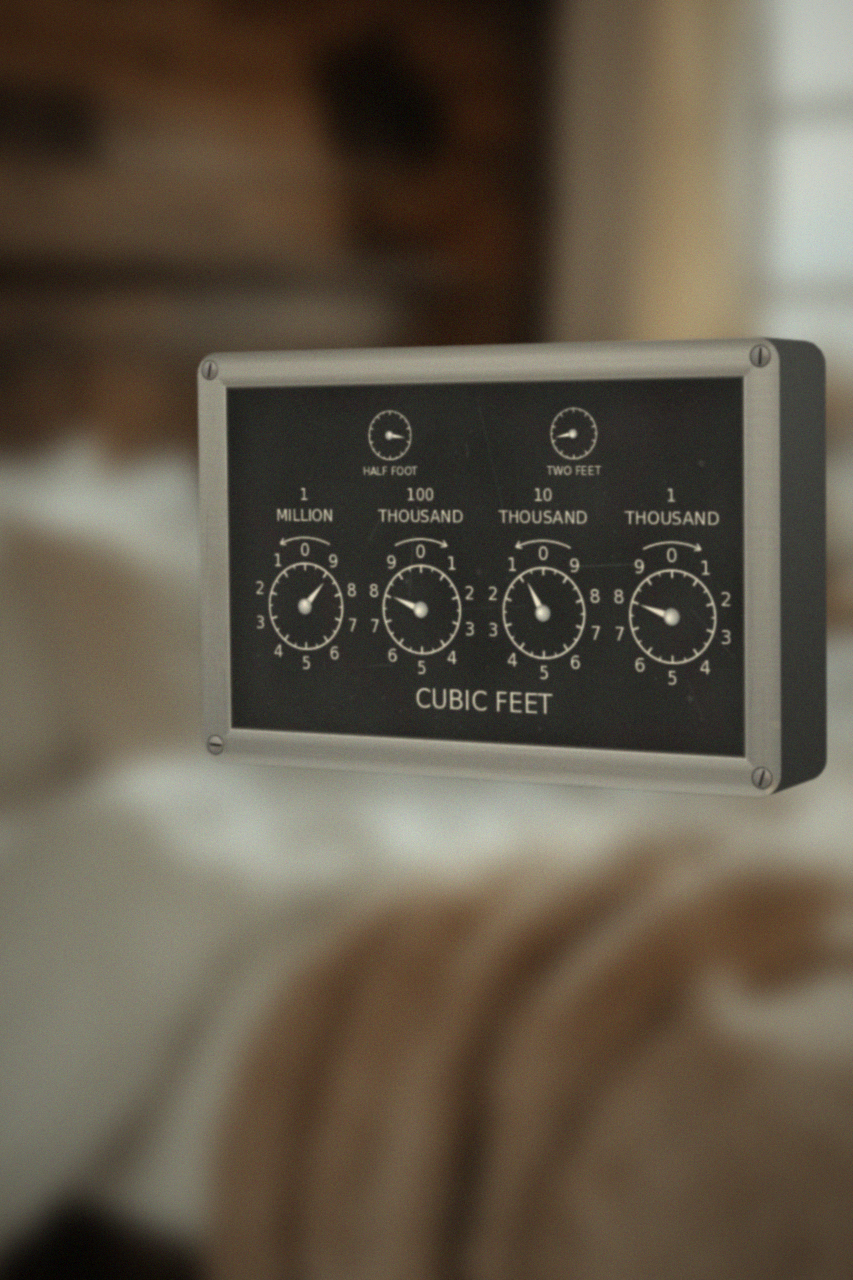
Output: **880800** ft³
